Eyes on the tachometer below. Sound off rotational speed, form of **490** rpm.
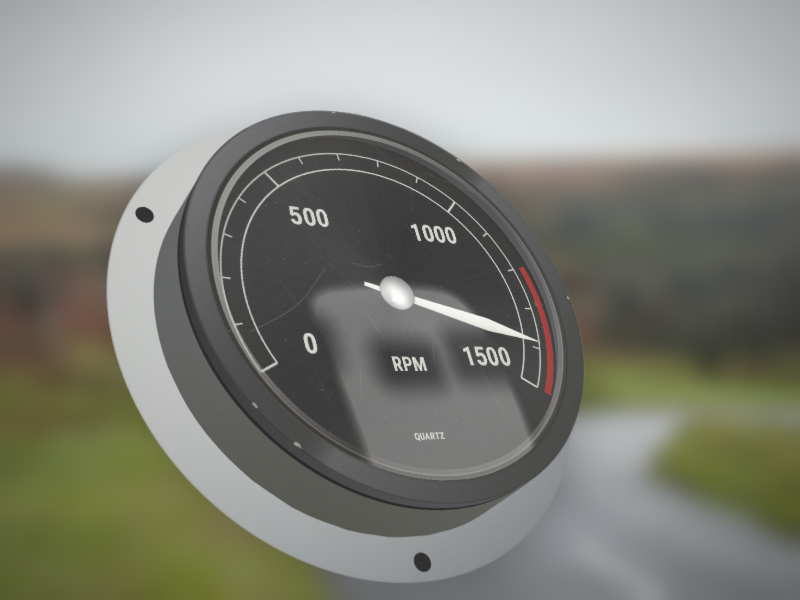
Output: **1400** rpm
